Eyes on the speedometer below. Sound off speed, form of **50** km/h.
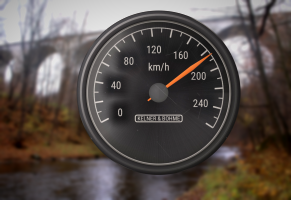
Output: **185** km/h
